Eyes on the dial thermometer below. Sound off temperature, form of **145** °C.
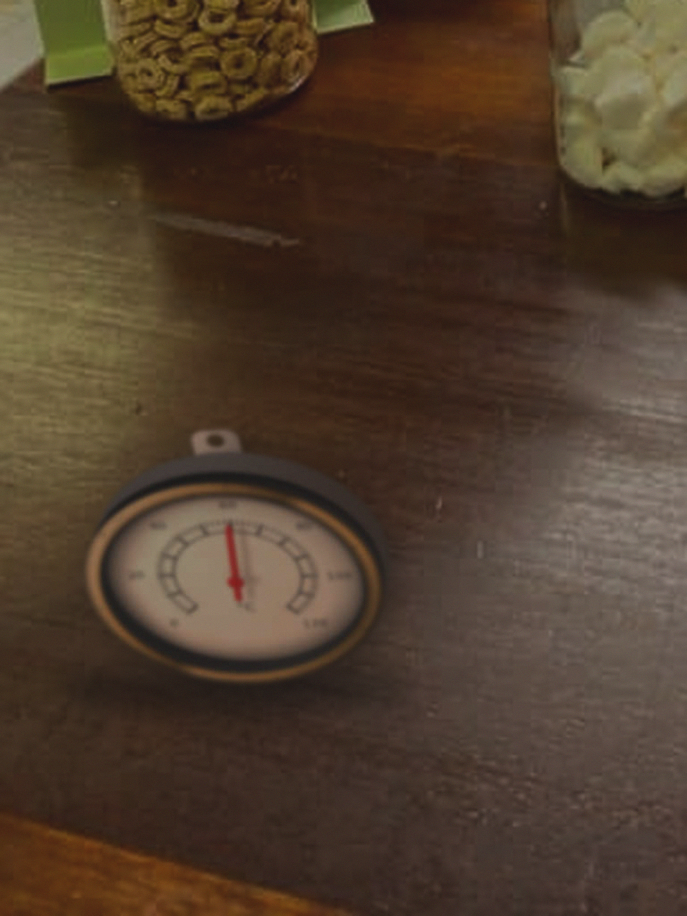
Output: **60** °C
